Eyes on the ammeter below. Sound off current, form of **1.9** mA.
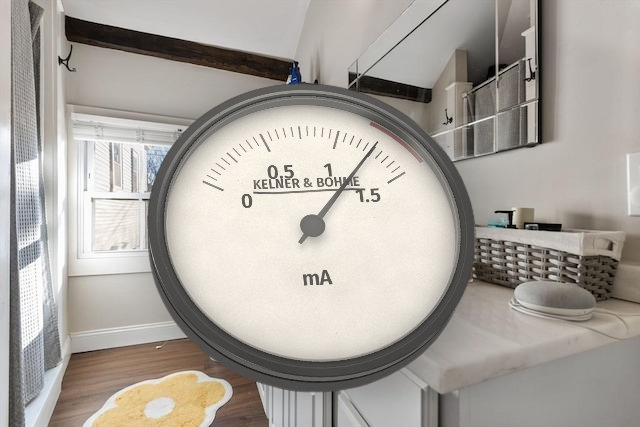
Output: **1.25** mA
